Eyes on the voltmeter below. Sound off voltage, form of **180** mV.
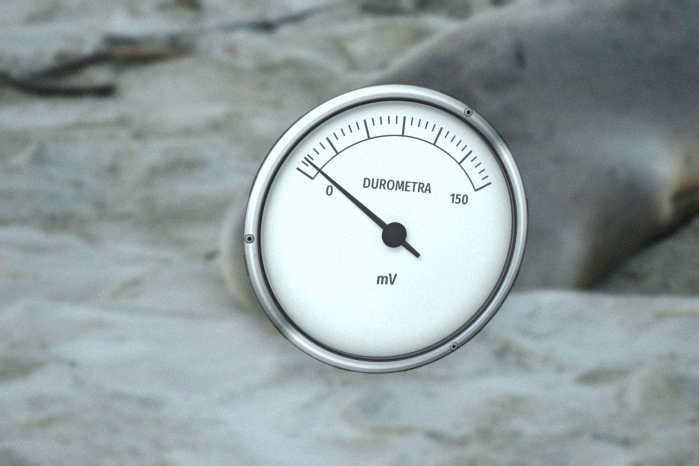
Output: **7.5** mV
